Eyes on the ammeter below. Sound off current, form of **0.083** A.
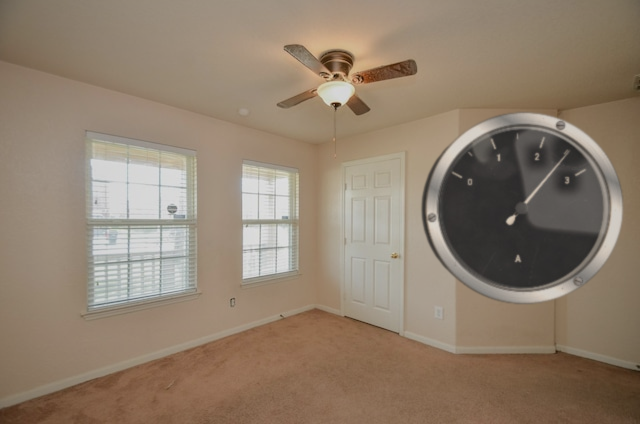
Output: **2.5** A
